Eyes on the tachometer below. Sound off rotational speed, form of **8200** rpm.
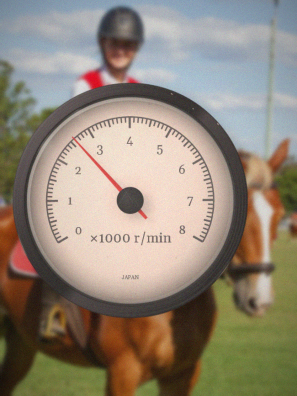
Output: **2600** rpm
